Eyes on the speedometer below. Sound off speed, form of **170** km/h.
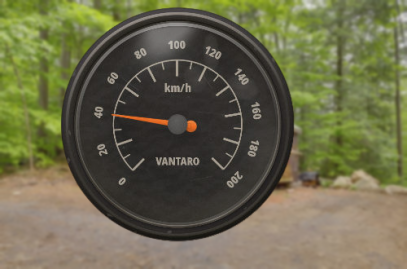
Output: **40** km/h
